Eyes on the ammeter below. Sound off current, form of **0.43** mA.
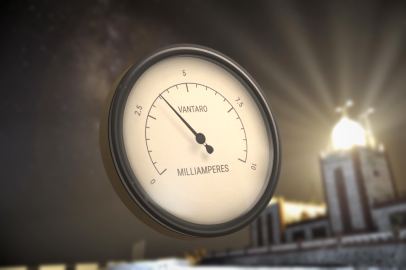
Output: **3.5** mA
